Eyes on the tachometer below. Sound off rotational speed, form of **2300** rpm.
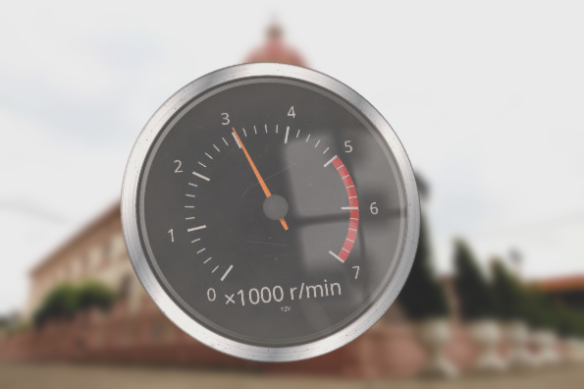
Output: **3000** rpm
